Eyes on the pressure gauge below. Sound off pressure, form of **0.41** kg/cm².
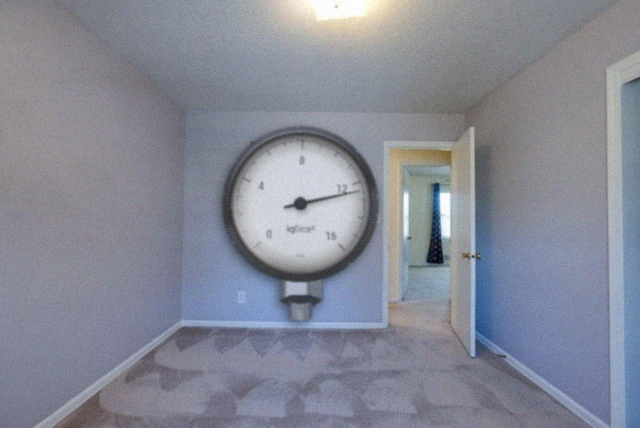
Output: **12.5** kg/cm²
